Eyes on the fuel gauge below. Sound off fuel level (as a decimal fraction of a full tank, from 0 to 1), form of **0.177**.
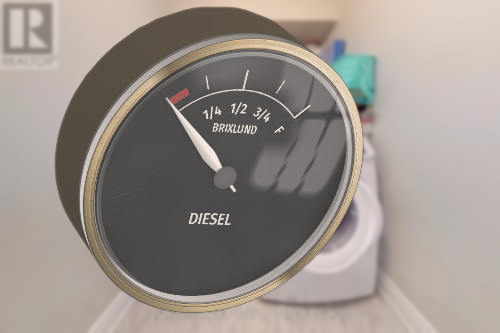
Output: **0**
